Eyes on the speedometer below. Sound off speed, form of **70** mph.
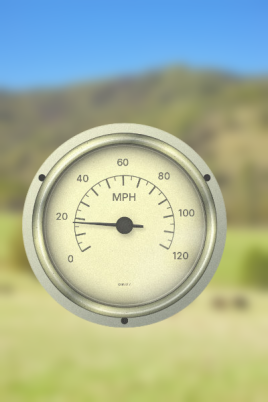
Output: **17.5** mph
